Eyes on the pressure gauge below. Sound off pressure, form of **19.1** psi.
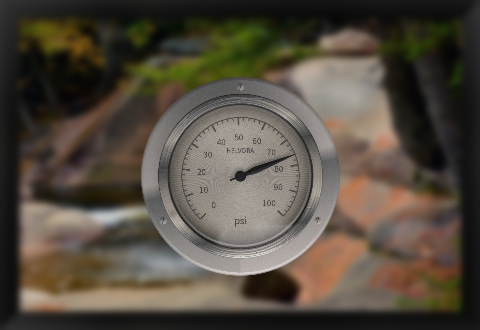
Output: **76** psi
